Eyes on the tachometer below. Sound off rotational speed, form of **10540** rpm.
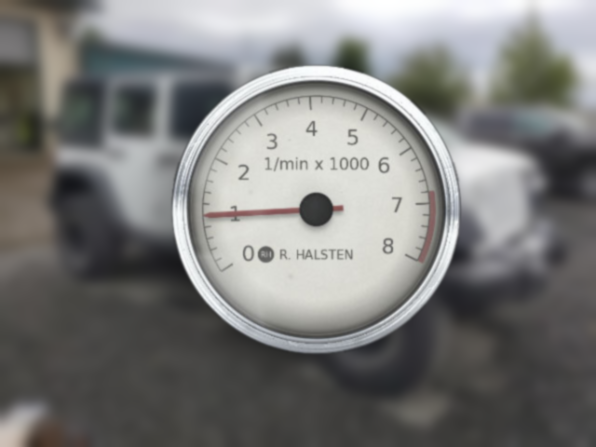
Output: **1000** rpm
